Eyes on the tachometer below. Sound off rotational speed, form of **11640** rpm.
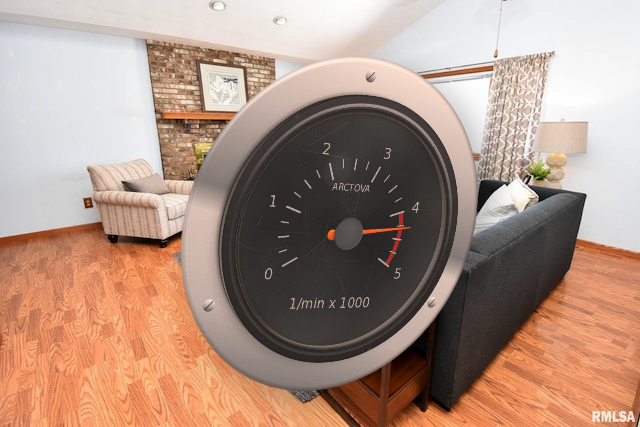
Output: **4250** rpm
